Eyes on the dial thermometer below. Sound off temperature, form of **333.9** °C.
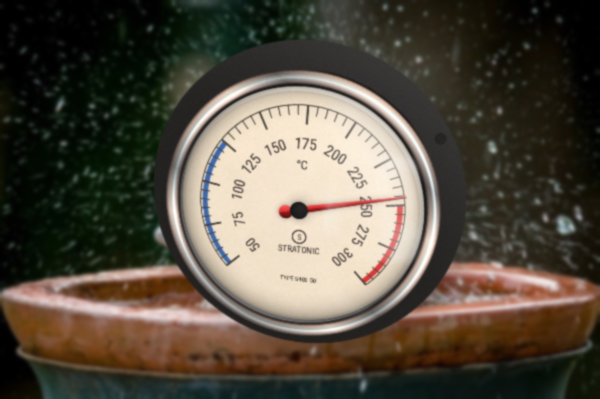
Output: **245** °C
